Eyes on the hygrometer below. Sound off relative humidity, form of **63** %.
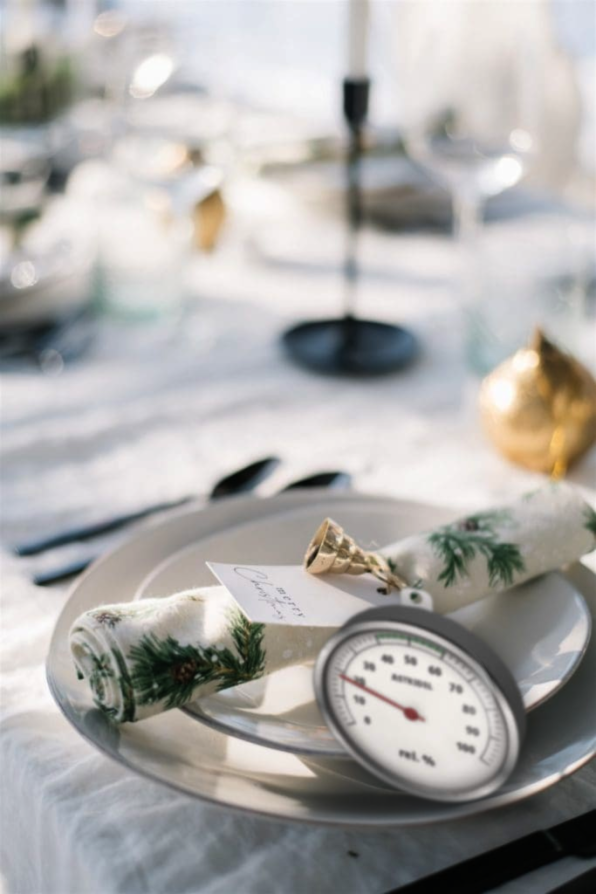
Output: **20** %
